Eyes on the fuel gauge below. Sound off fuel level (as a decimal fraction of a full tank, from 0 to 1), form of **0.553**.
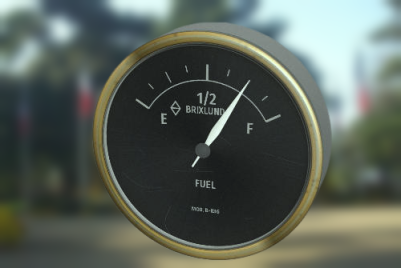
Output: **0.75**
